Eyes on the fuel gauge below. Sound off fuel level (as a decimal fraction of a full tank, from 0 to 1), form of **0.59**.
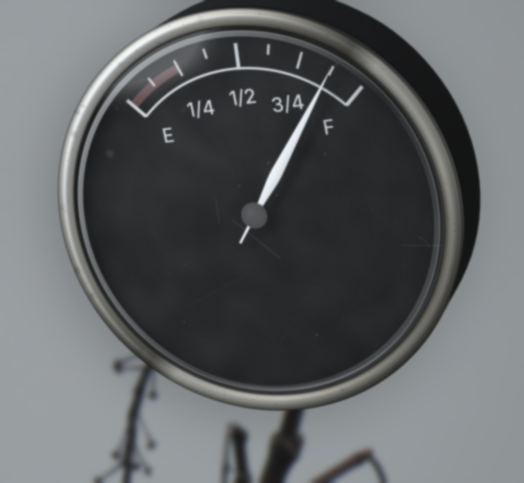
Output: **0.875**
